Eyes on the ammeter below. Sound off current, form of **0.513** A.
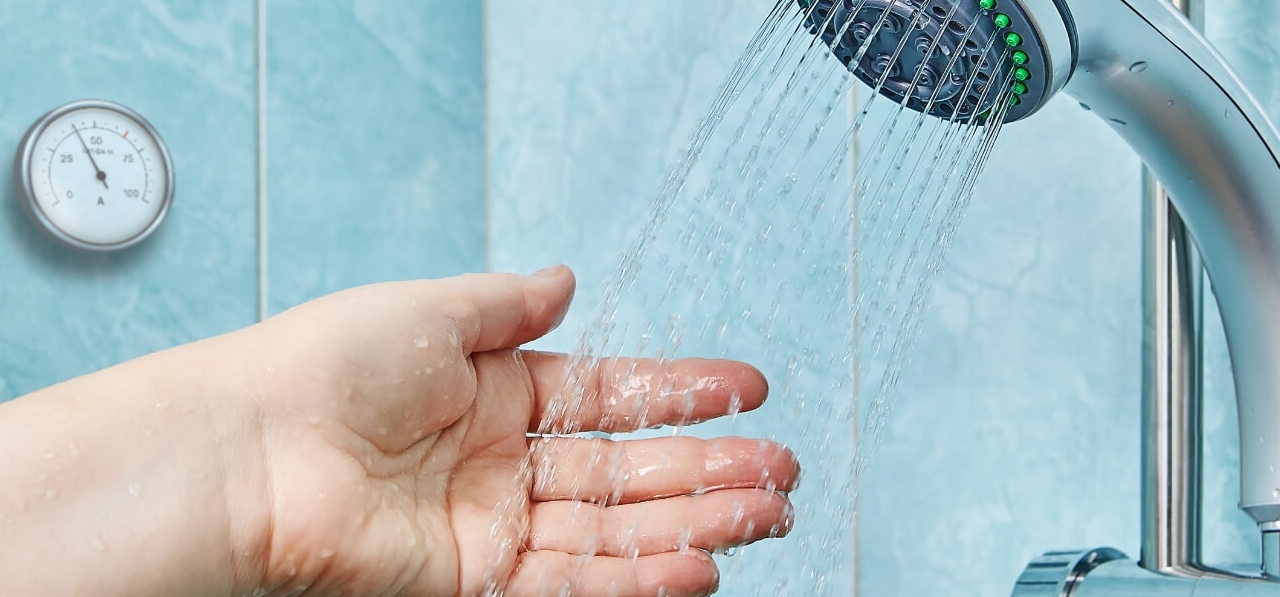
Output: **40** A
